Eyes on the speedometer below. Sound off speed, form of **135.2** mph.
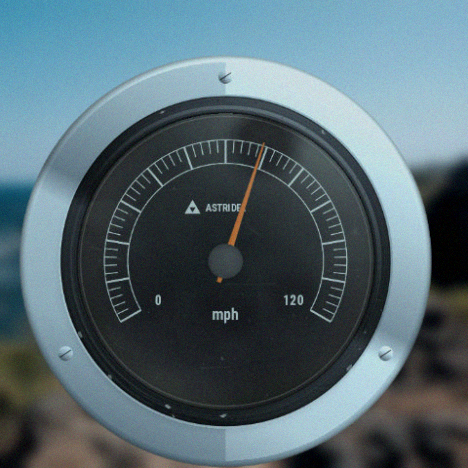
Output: **69** mph
